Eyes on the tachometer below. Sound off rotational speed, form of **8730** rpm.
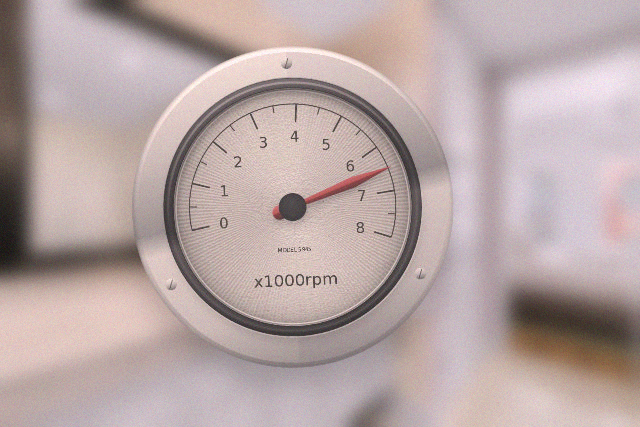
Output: **6500** rpm
